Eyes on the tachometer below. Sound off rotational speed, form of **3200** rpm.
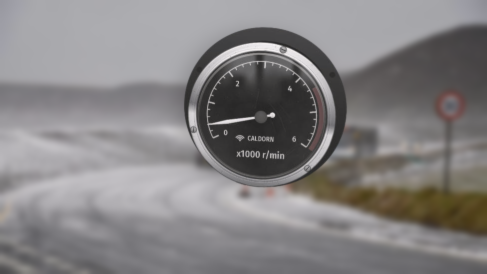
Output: **400** rpm
